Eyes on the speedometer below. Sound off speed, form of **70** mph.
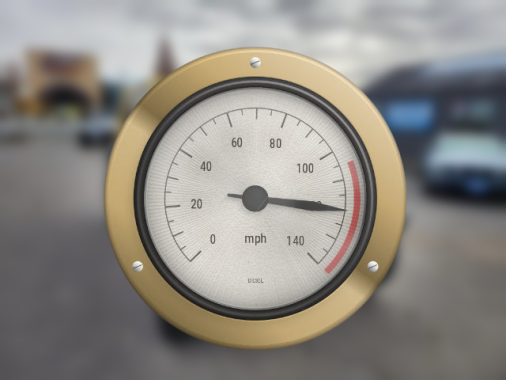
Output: **120** mph
